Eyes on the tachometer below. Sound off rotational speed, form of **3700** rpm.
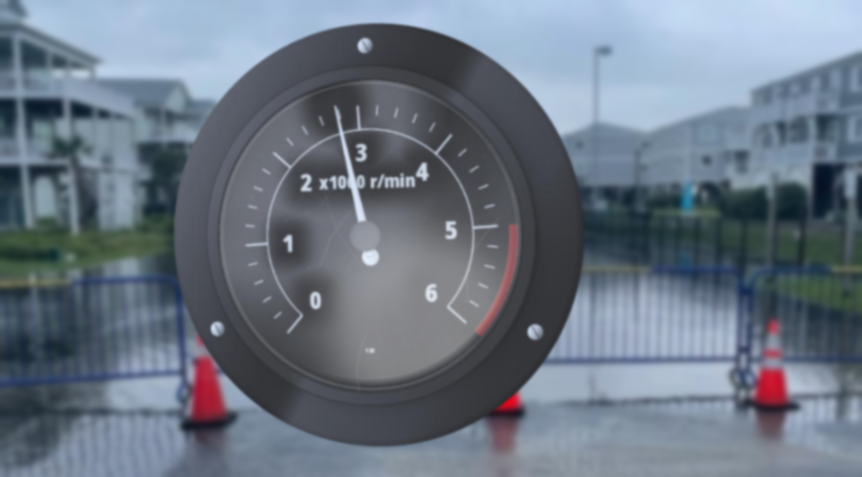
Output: **2800** rpm
